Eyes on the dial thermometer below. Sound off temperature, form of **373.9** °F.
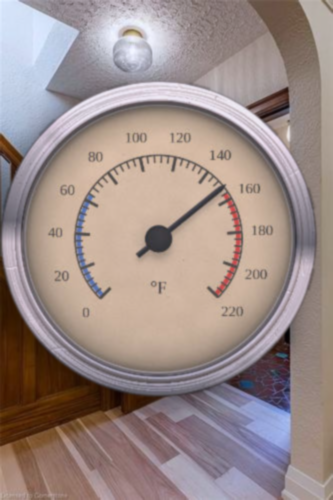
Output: **152** °F
